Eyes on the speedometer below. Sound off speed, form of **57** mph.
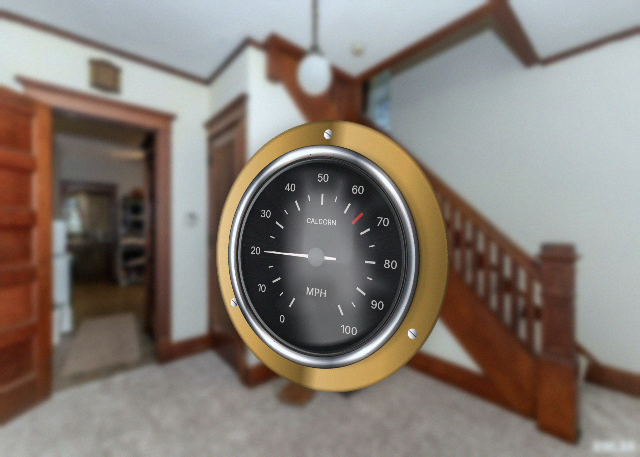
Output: **20** mph
